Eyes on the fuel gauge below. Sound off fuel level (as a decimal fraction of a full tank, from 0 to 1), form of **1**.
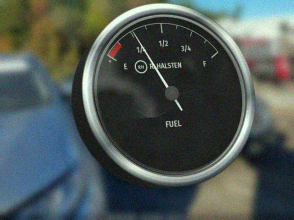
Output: **0.25**
